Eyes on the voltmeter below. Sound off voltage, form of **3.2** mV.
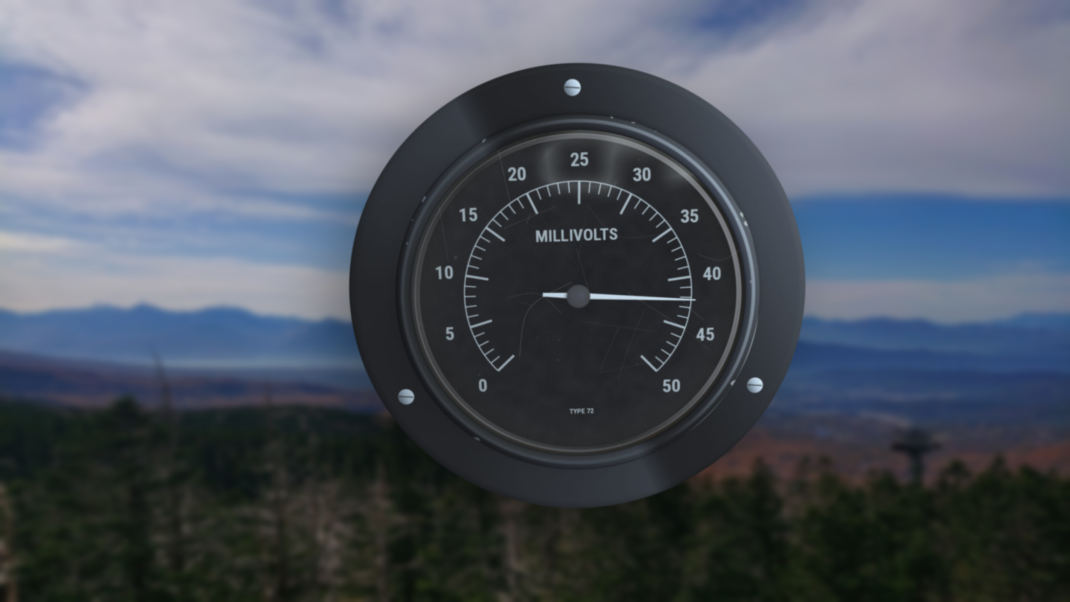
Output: **42** mV
